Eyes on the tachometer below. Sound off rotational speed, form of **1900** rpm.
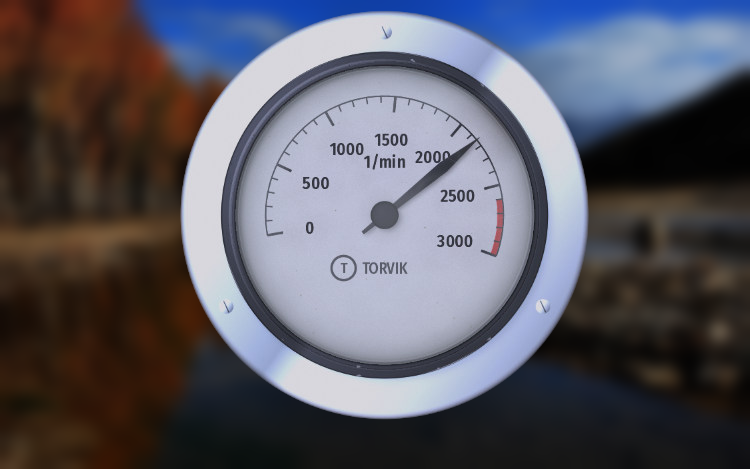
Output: **2150** rpm
